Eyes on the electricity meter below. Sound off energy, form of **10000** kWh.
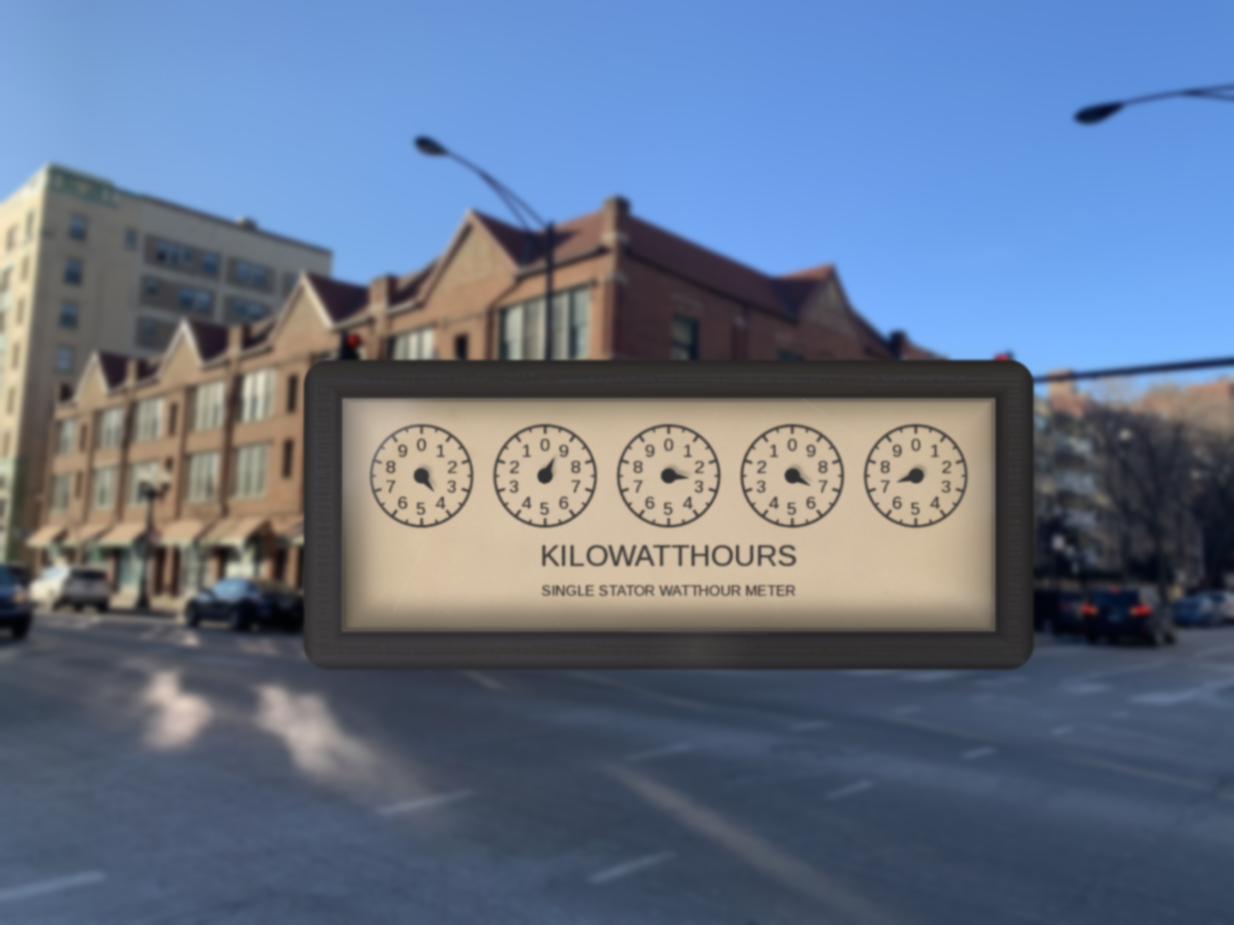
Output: **39267** kWh
